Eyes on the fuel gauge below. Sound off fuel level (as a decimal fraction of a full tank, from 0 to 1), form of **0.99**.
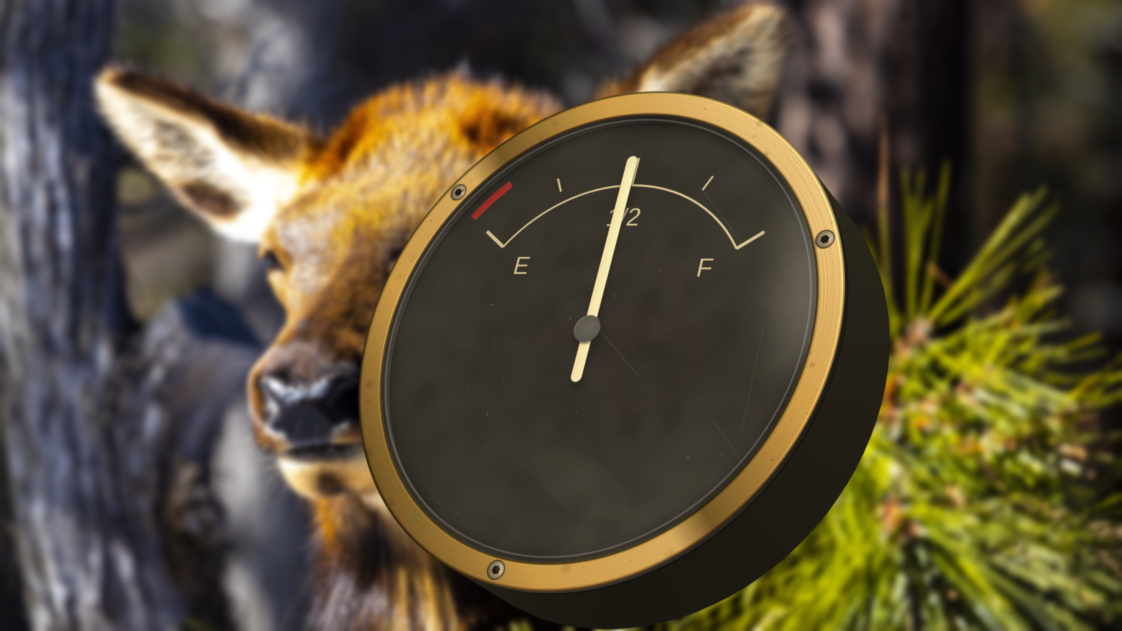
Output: **0.5**
